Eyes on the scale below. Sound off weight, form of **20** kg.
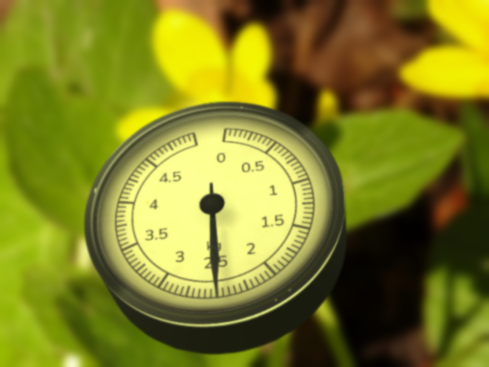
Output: **2.5** kg
